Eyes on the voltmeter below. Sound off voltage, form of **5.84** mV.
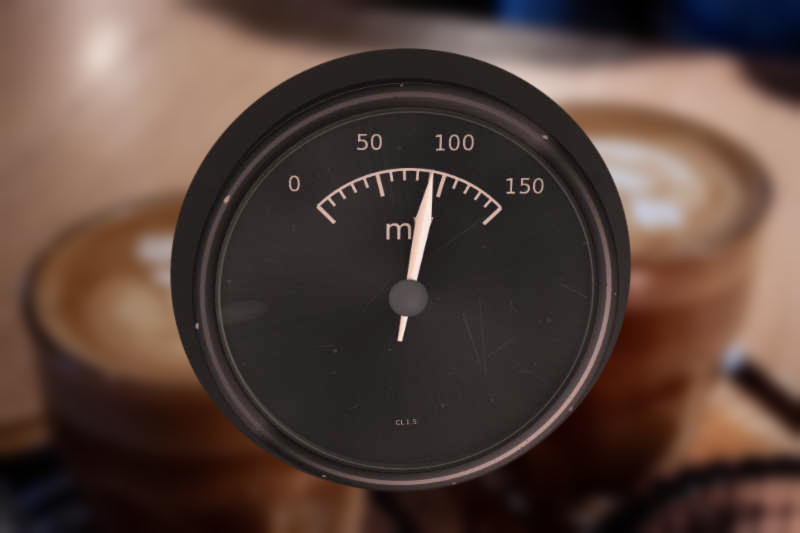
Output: **90** mV
